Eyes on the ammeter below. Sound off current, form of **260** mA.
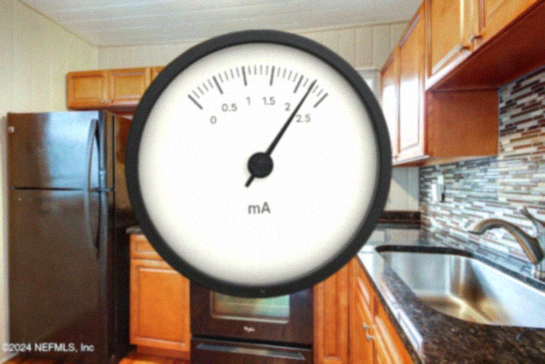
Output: **2.2** mA
